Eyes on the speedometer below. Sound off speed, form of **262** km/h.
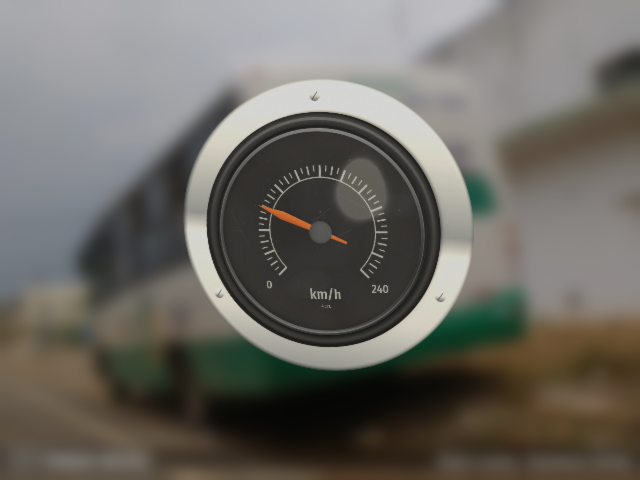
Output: **60** km/h
